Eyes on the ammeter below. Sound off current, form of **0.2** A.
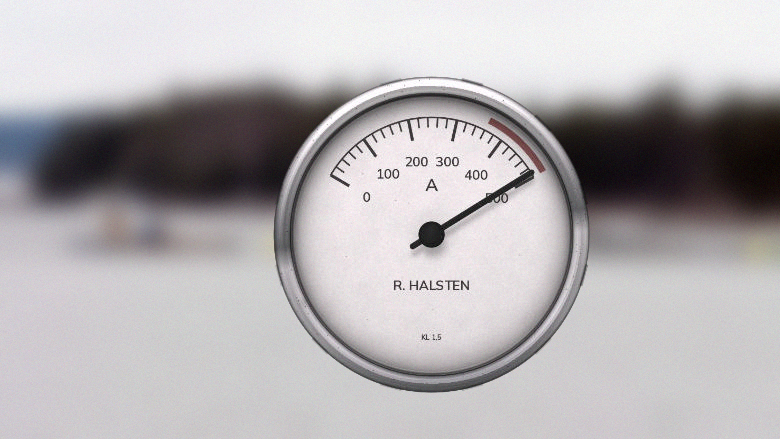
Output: **490** A
